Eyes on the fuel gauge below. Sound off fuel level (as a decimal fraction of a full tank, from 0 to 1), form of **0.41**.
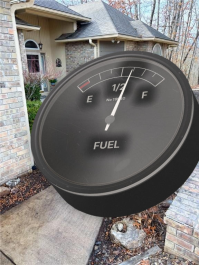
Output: **0.625**
